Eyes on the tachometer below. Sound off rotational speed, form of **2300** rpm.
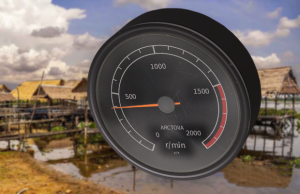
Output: **400** rpm
